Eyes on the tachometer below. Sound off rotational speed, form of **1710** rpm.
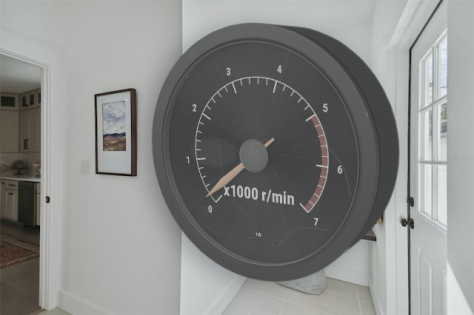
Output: **200** rpm
